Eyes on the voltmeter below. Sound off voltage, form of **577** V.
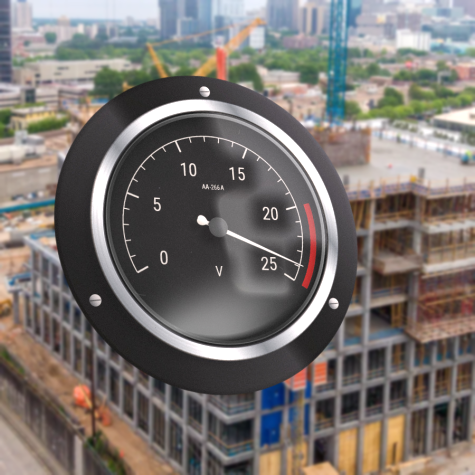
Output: **24** V
